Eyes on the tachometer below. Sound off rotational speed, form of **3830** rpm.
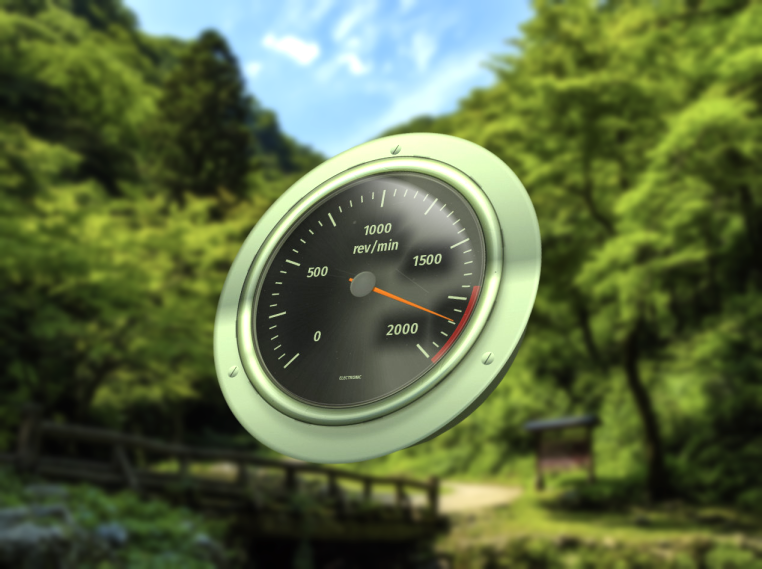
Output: **1850** rpm
